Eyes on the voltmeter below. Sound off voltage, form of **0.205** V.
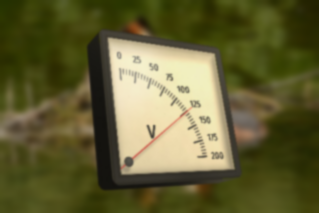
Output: **125** V
